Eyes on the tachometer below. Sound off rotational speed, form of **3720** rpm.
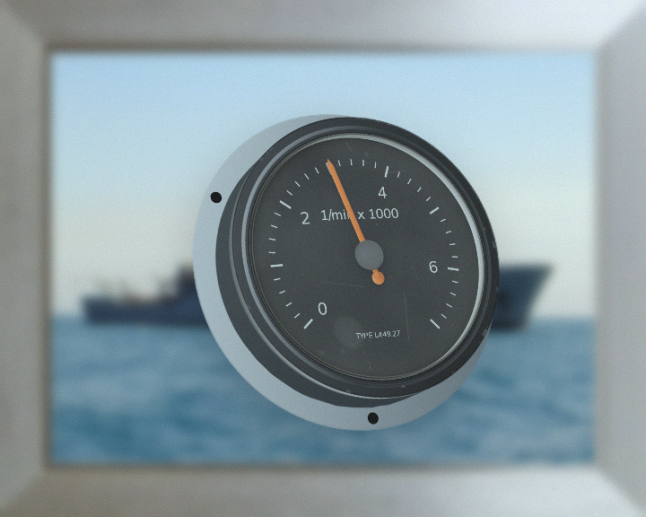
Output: **3000** rpm
